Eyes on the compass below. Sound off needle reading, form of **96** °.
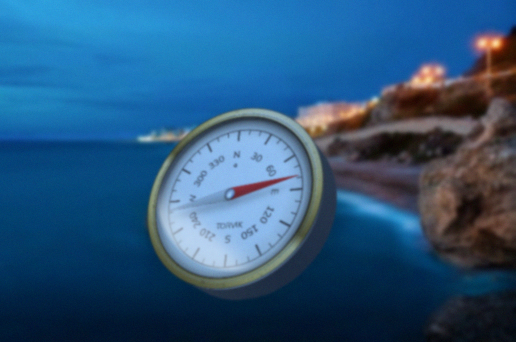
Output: **80** °
